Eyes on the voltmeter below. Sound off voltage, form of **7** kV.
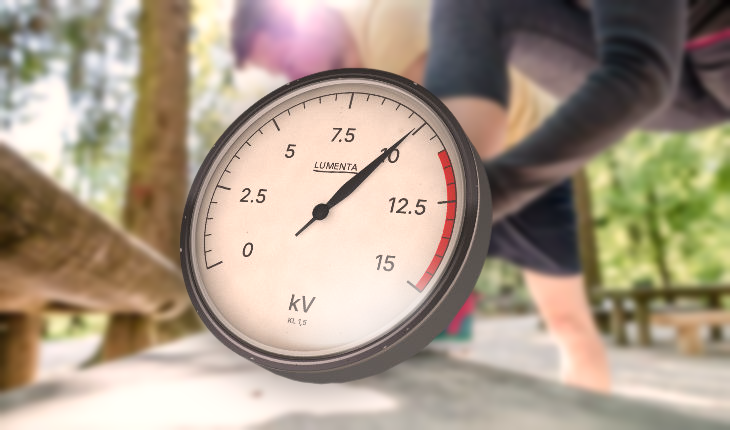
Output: **10** kV
